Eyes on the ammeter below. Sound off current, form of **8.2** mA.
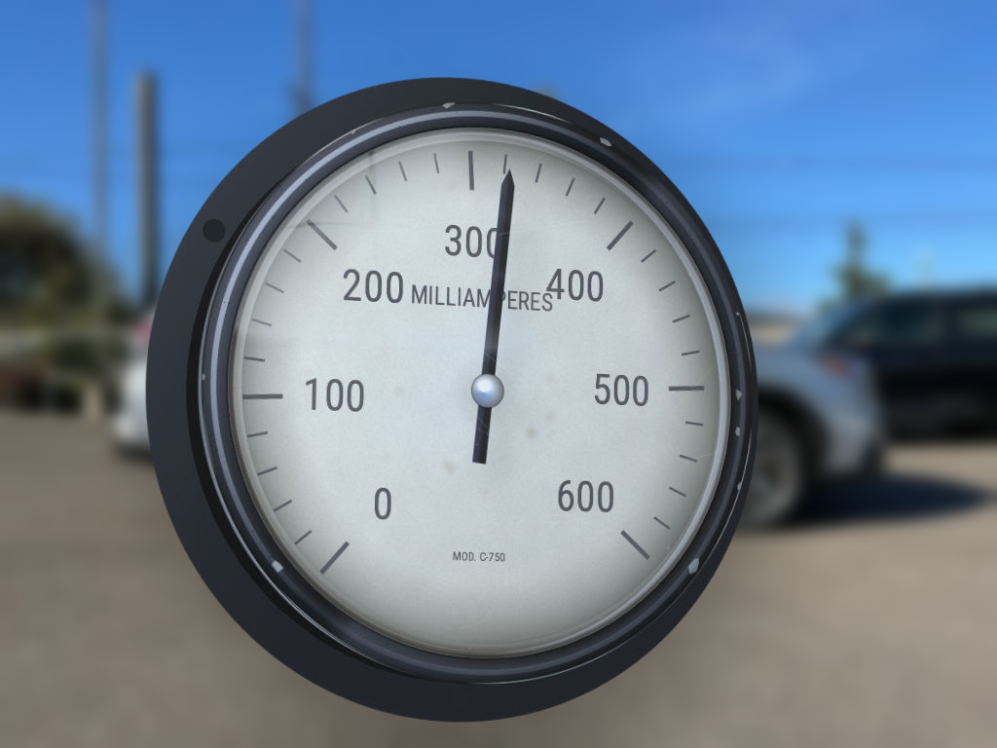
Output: **320** mA
